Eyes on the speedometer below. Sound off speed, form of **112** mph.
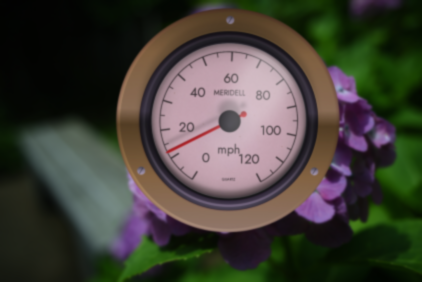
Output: **12.5** mph
